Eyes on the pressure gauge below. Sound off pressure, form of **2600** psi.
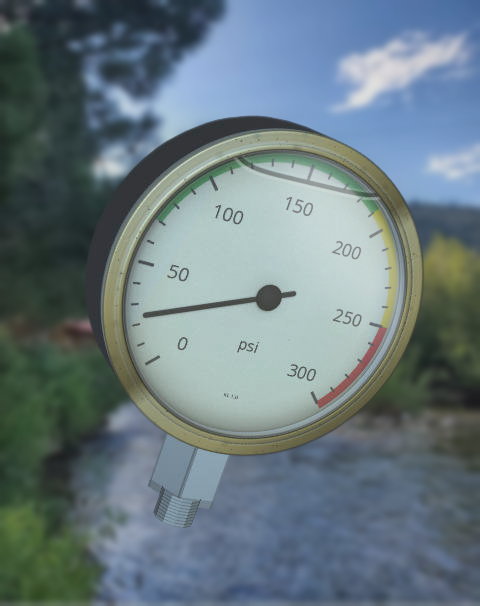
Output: **25** psi
